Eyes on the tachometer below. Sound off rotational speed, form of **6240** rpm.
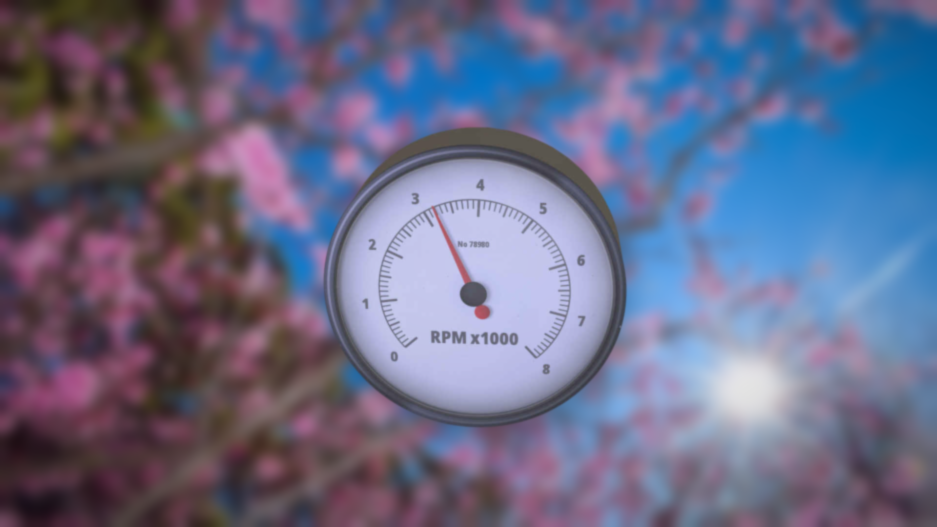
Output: **3200** rpm
